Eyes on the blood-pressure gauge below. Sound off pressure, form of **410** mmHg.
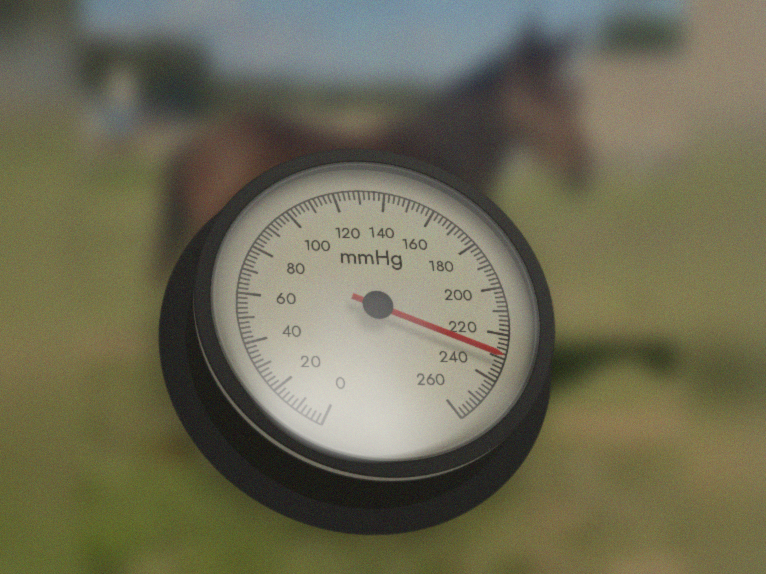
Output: **230** mmHg
